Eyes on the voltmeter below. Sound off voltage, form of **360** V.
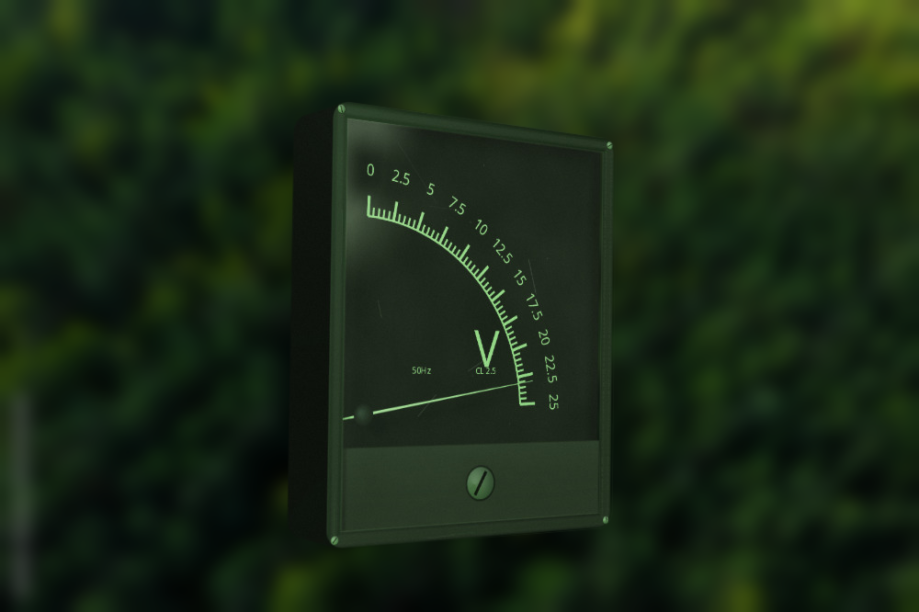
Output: **23** V
